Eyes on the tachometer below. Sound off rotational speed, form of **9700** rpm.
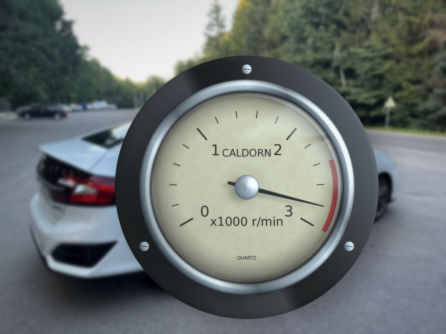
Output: **2800** rpm
